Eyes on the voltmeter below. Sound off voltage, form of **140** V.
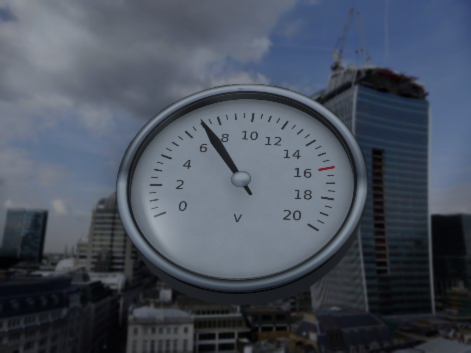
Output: **7** V
